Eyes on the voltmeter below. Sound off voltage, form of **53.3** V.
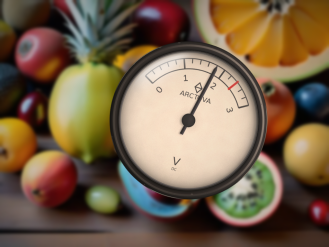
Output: **1.8** V
